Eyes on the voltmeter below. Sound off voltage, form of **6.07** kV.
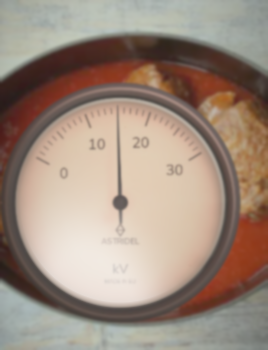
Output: **15** kV
